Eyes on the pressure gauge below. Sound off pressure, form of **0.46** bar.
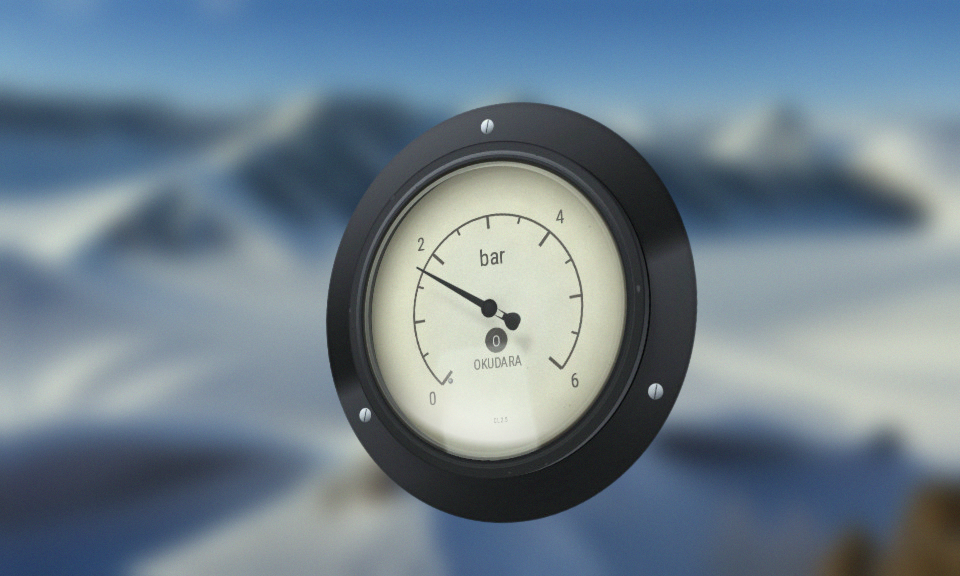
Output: **1.75** bar
